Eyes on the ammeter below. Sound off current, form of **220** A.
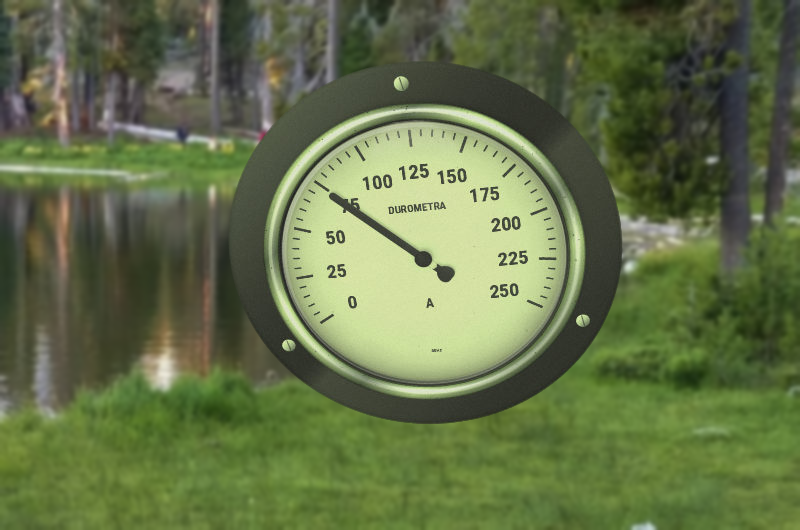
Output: **75** A
